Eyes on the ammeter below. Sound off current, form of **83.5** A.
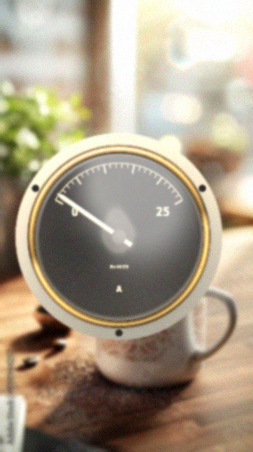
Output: **1** A
